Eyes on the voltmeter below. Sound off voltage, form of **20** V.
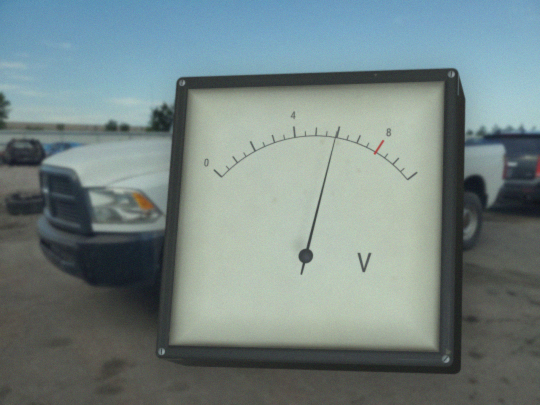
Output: **6** V
